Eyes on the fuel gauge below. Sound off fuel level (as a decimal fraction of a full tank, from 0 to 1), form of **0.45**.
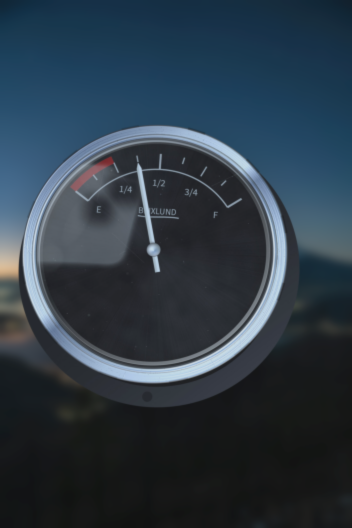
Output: **0.375**
